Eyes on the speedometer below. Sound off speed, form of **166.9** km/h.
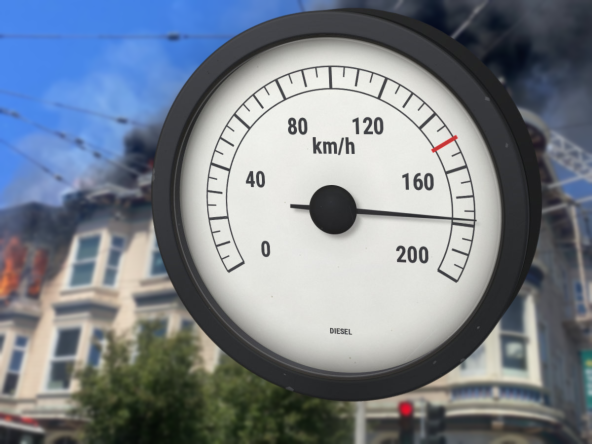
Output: **177.5** km/h
